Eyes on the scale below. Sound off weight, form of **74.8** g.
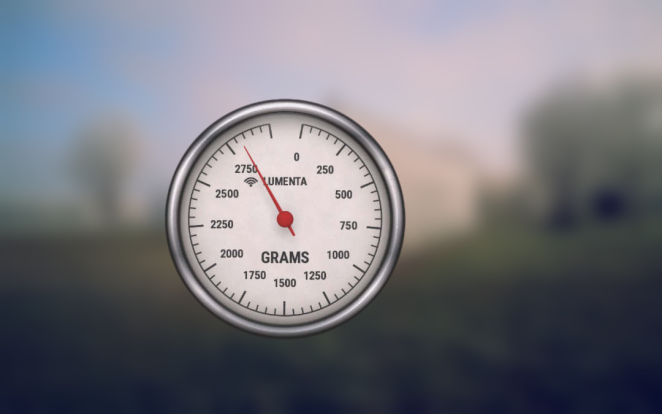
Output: **2825** g
